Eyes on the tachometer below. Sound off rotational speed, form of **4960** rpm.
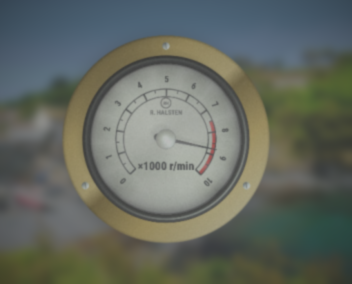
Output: **8750** rpm
